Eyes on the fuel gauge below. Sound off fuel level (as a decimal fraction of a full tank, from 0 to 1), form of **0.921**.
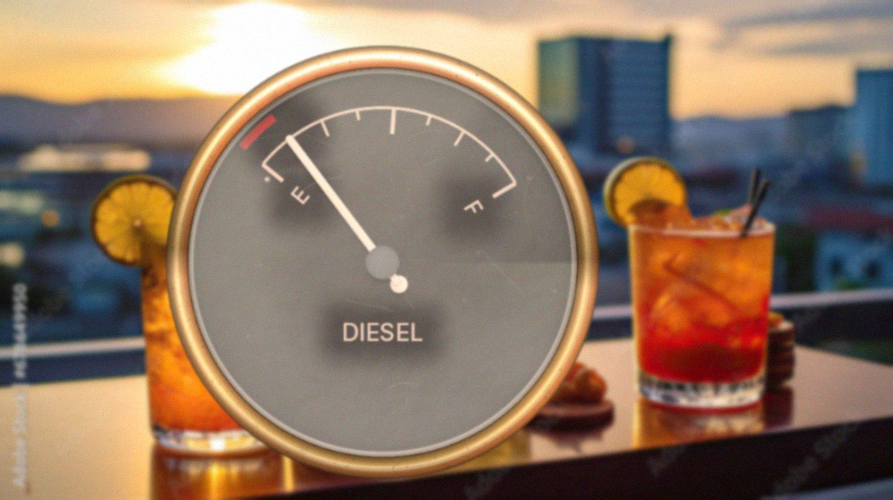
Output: **0.125**
